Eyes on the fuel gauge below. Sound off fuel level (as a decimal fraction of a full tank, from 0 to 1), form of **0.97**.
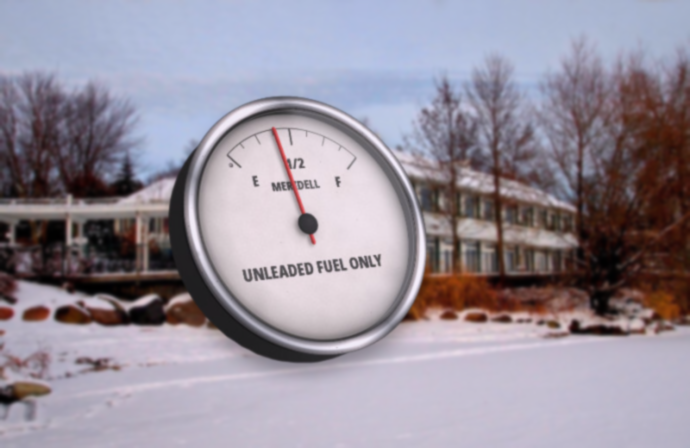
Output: **0.375**
